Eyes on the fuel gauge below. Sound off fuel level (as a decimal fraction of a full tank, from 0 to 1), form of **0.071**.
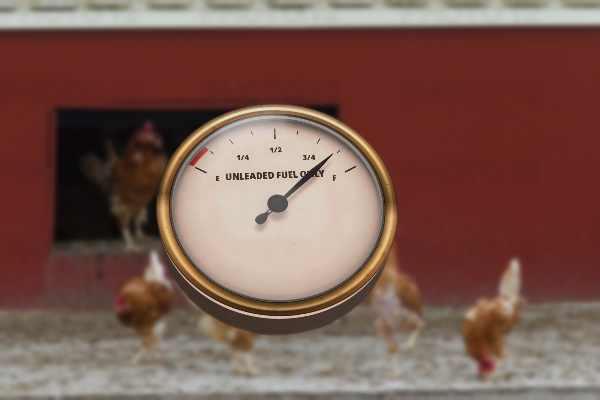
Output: **0.875**
